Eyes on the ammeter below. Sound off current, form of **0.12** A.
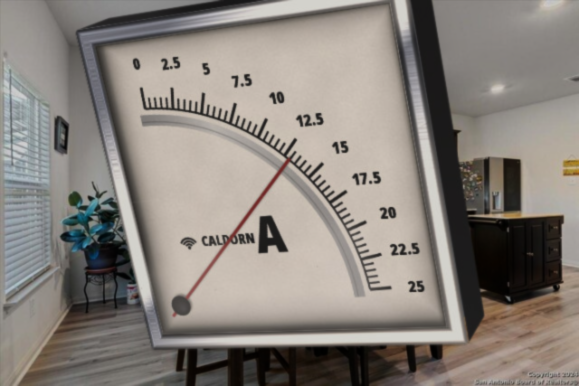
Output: **13** A
